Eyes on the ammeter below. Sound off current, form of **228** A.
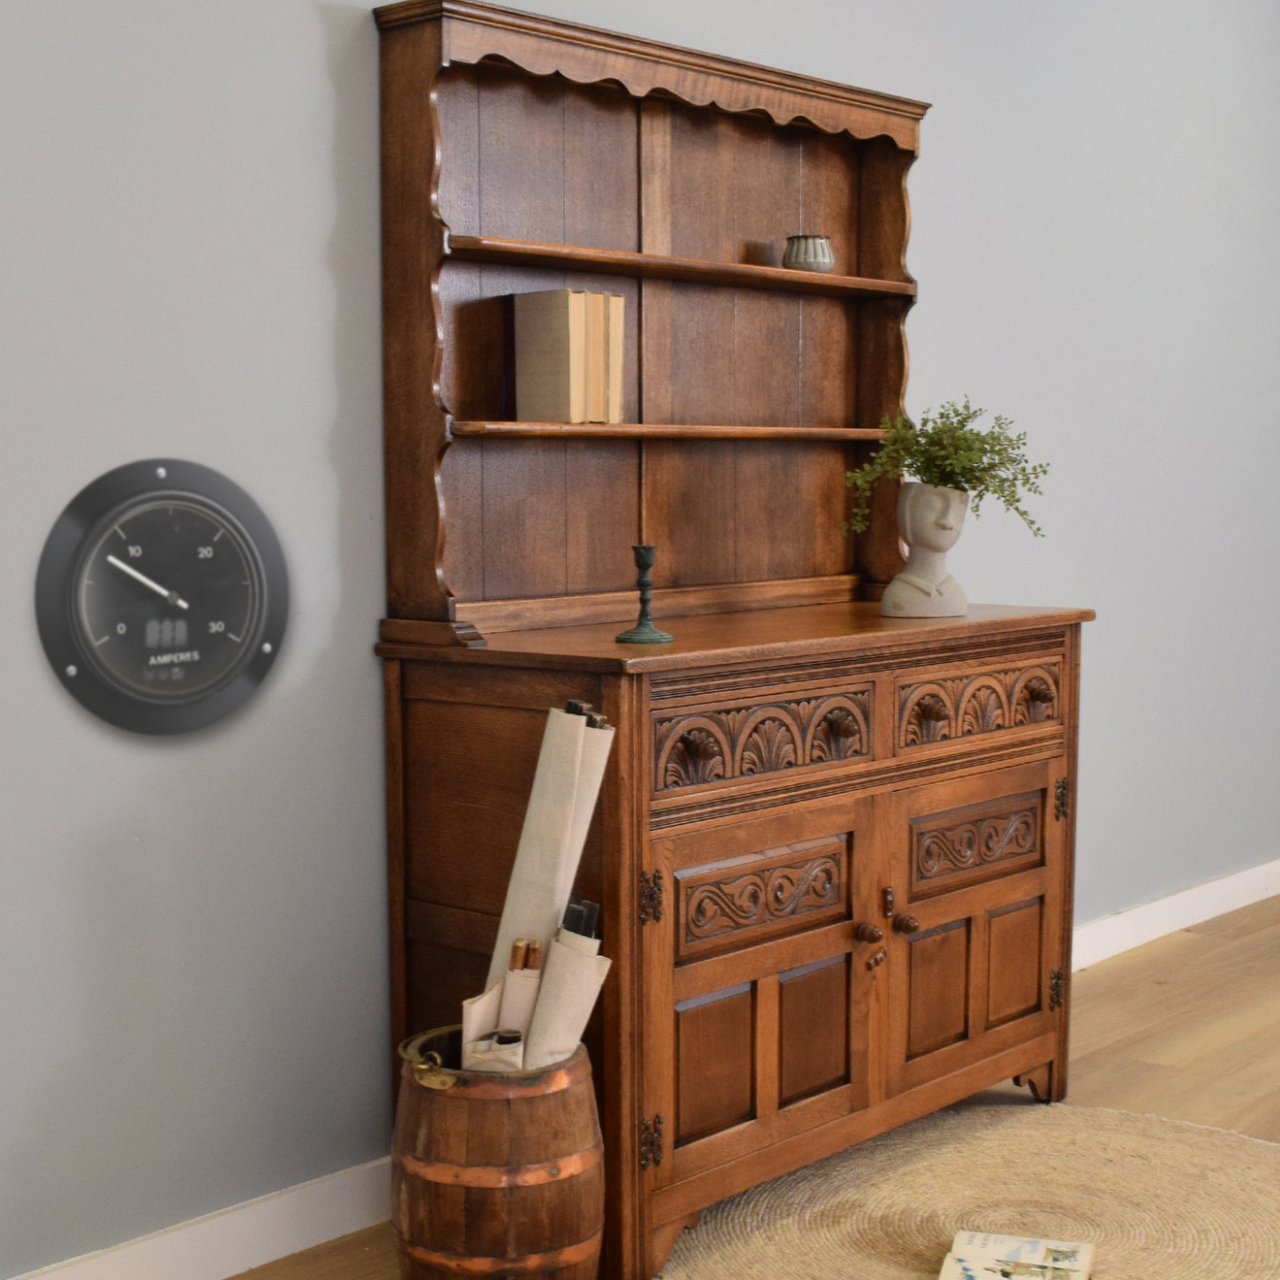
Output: **7.5** A
